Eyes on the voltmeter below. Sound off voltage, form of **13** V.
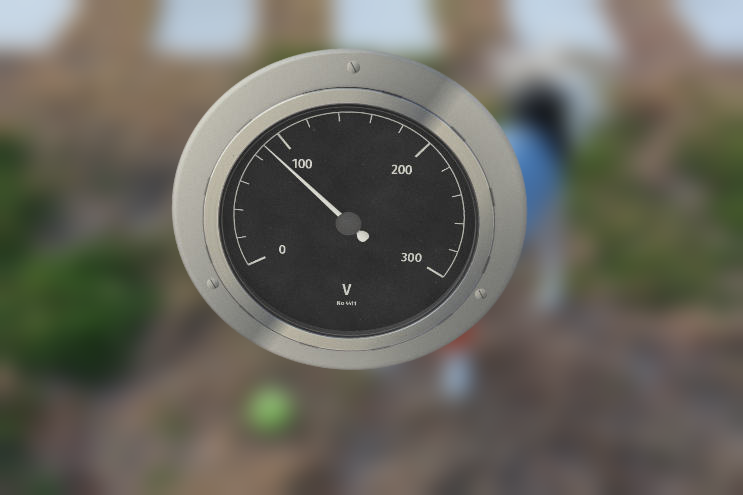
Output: **90** V
